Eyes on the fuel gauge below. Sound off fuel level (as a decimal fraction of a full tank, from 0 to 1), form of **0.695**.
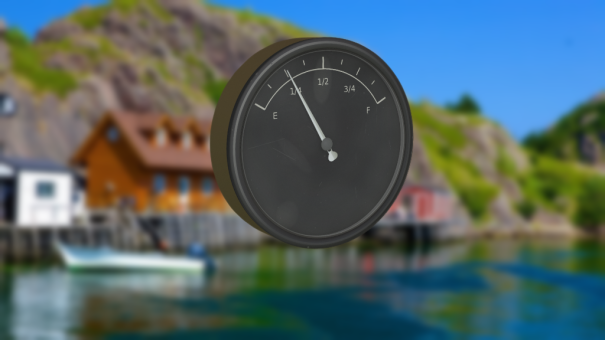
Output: **0.25**
